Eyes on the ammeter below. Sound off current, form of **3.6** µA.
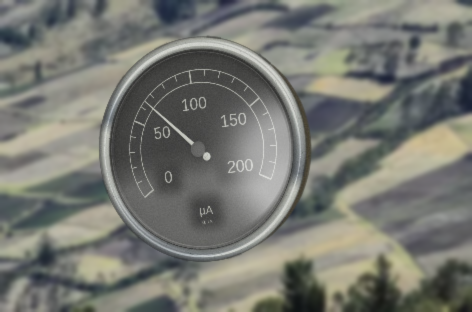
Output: **65** µA
